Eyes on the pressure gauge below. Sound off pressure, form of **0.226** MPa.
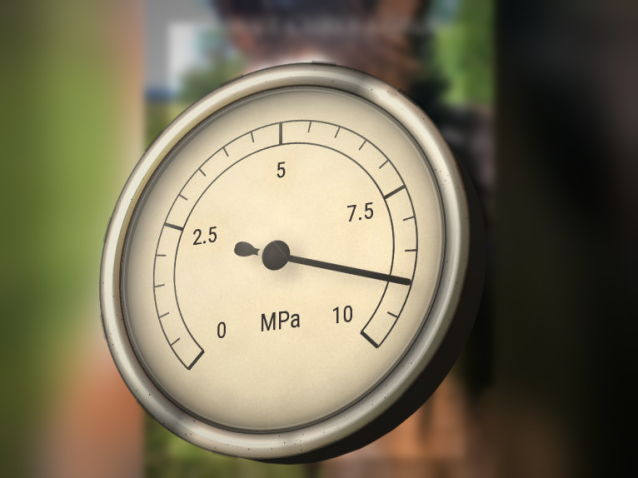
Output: **9** MPa
